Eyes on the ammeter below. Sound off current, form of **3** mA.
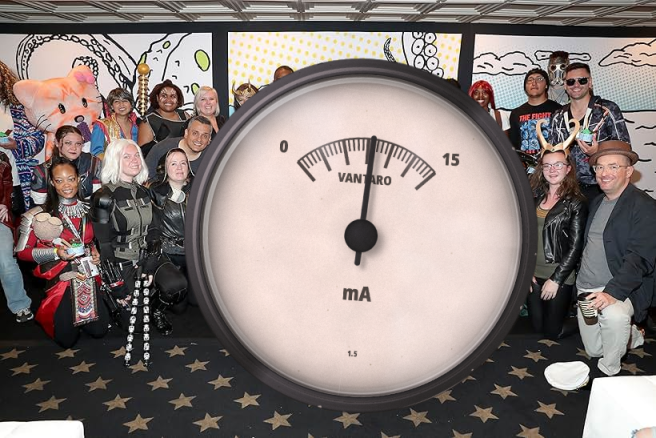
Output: **8** mA
